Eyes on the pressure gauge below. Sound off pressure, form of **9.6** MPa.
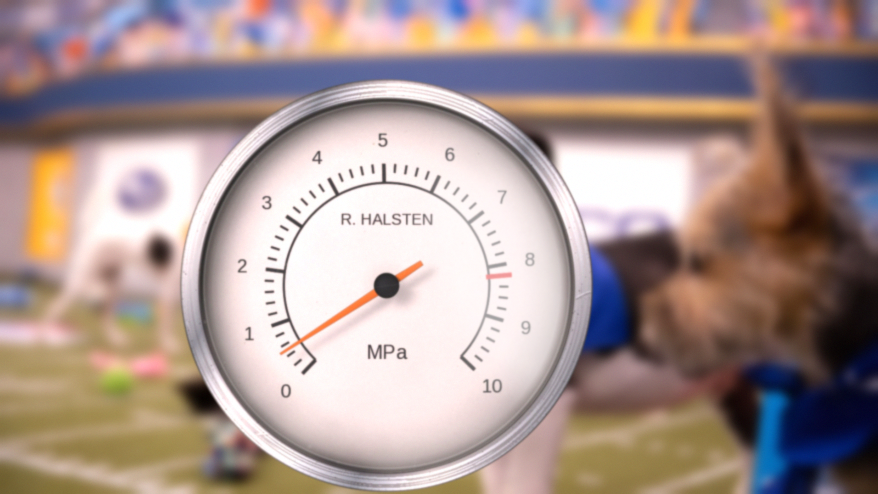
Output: **0.5** MPa
